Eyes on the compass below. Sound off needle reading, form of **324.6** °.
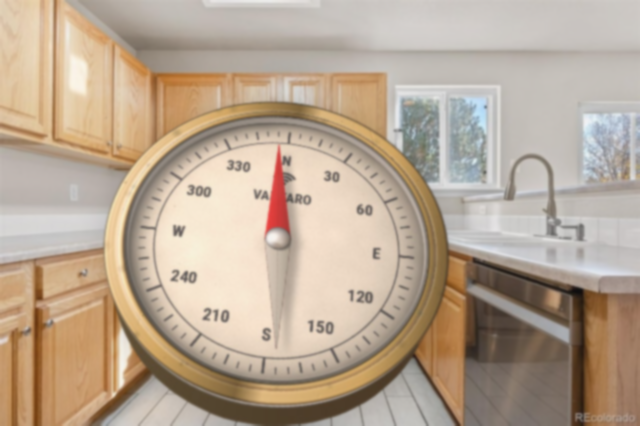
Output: **355** °
